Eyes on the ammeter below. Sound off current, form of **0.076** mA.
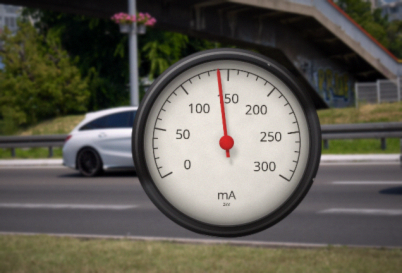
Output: **140** mA
